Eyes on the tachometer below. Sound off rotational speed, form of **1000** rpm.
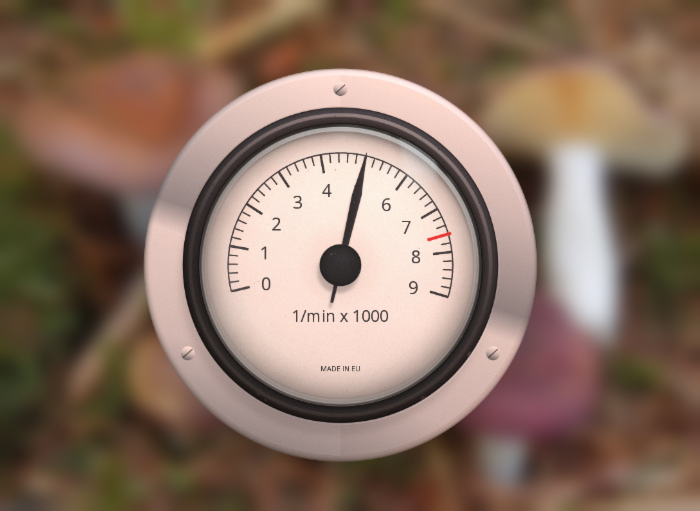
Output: **5000** rpm
